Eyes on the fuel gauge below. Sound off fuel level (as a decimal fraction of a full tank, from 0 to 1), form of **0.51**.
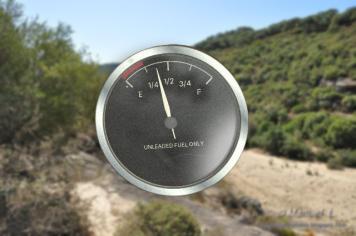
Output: **0.375**
